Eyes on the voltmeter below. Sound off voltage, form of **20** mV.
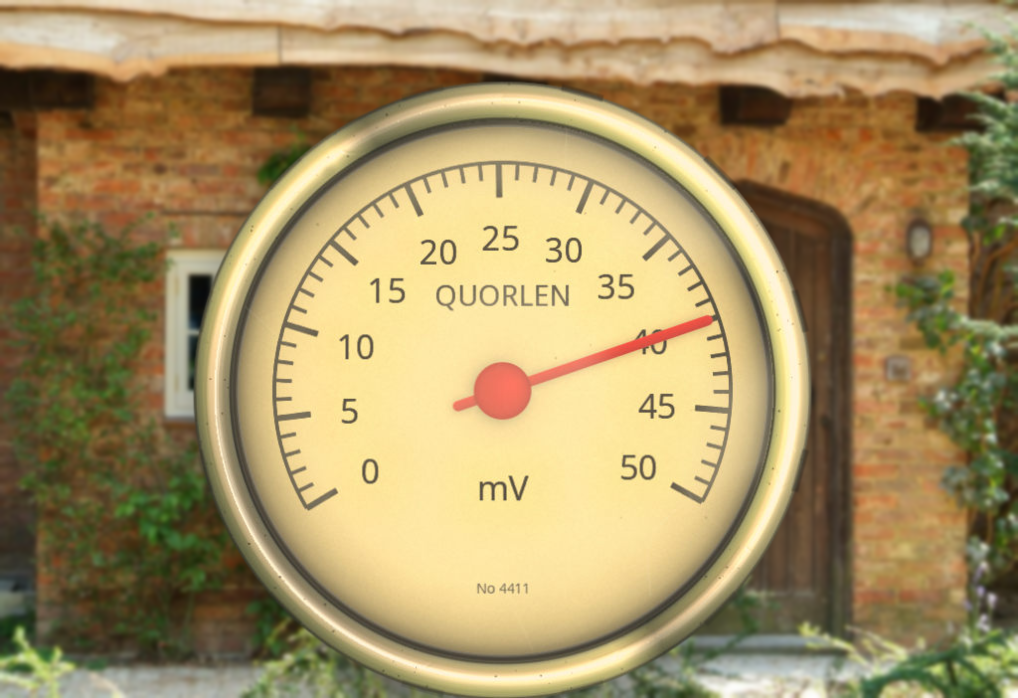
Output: **40** mV
